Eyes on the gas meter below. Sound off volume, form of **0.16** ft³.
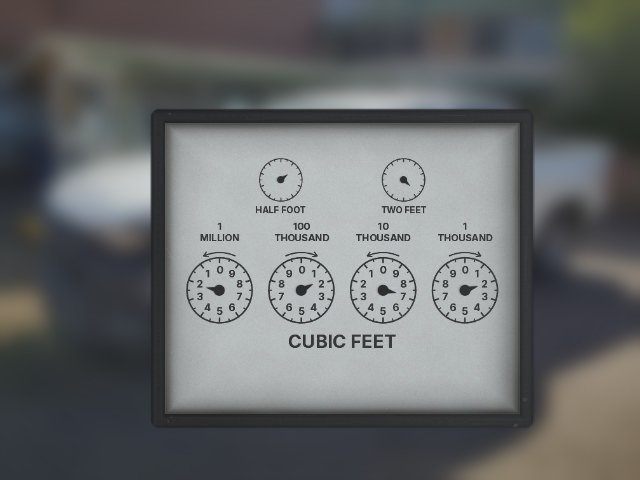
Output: **217200** ft³
